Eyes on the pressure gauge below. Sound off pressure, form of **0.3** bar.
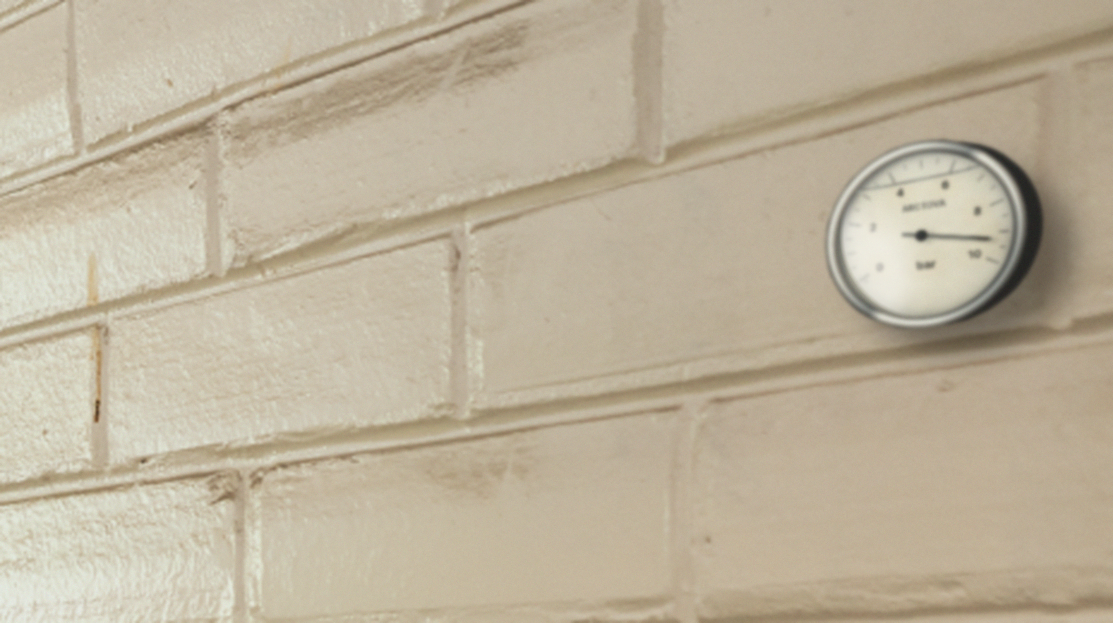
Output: **9.25** bar
